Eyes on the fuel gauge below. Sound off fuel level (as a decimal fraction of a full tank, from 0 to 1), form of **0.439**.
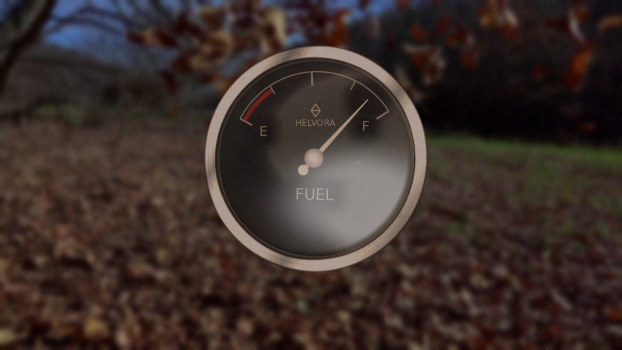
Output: **0.875**
